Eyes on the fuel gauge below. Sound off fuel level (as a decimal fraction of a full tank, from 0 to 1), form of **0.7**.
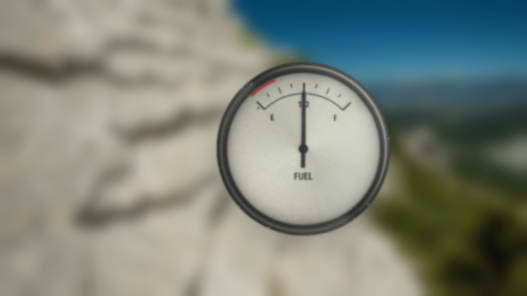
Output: **0.5**
